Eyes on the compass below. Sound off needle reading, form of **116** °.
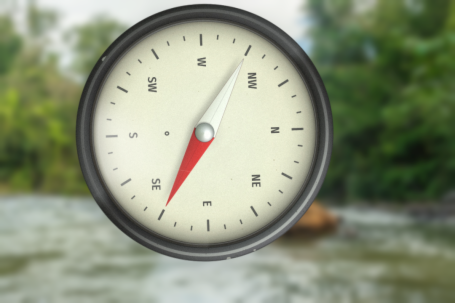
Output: **120** °
